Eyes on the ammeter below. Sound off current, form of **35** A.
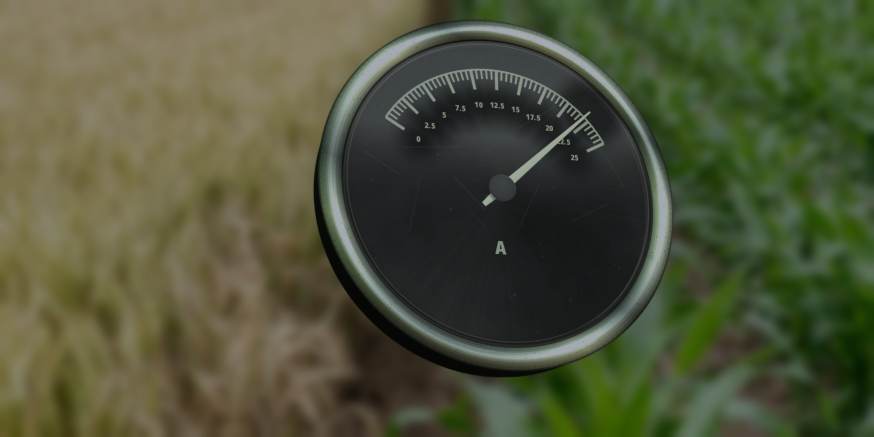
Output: **22** A
